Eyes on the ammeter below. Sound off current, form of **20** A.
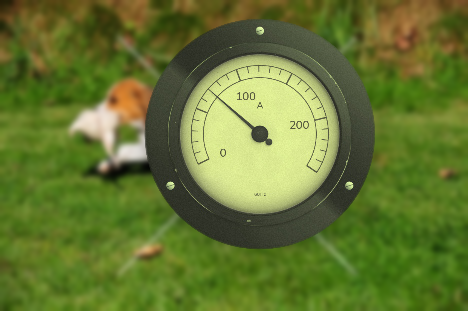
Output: **70** A
